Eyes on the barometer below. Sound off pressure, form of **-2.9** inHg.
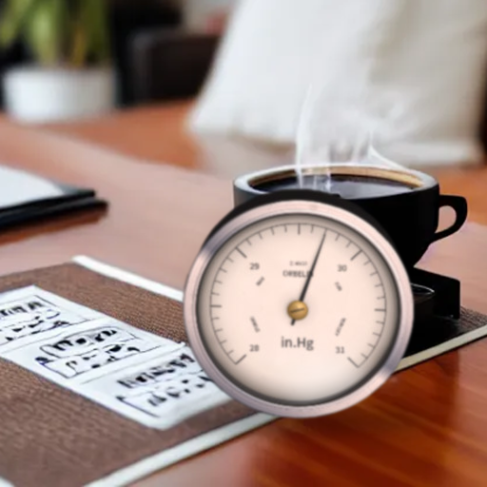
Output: **29.7** inHg
